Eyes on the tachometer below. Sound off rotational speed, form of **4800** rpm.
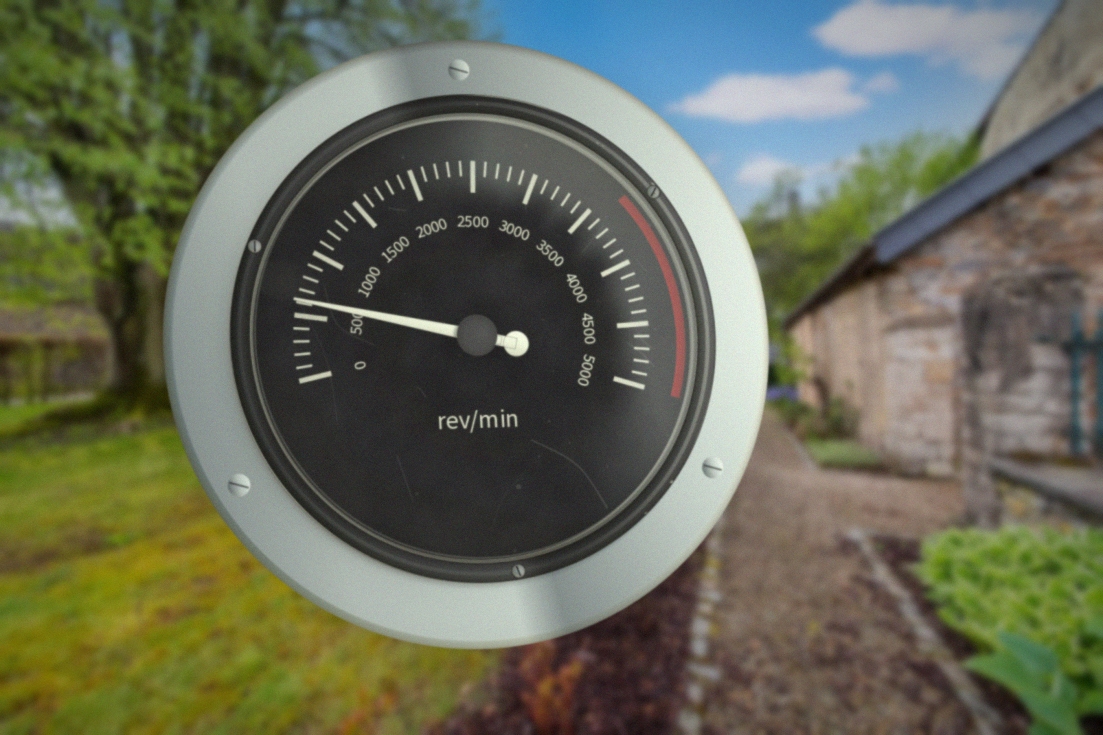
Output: **600** rpm
